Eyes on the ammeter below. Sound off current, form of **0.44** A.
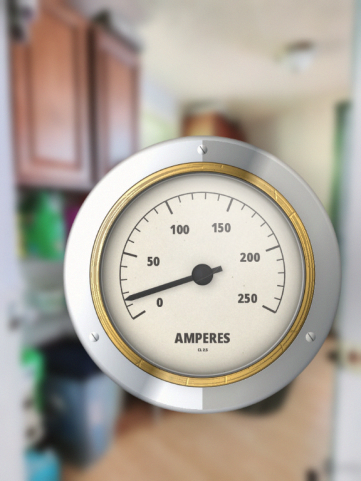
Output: **15** A
